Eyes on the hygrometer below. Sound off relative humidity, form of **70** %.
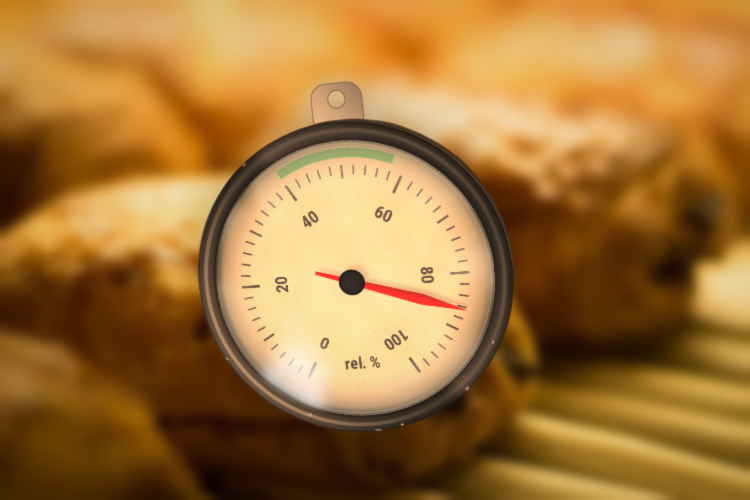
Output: **86** %
